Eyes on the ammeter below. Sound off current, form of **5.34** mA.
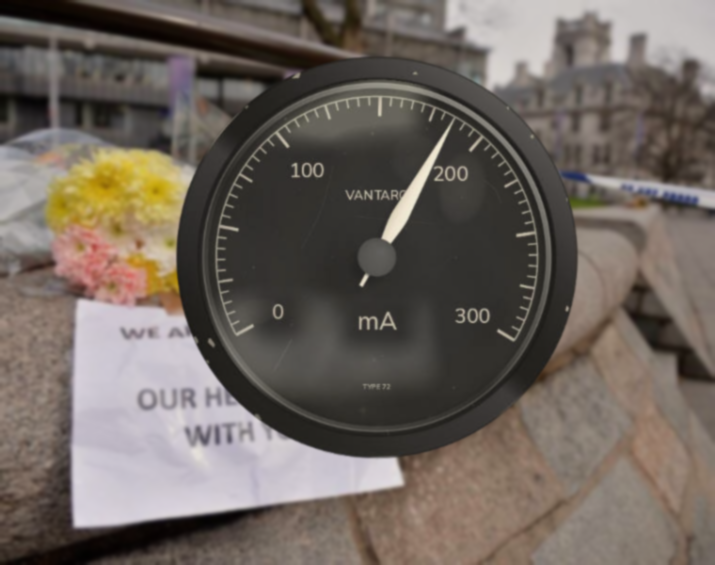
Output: **185** mA
